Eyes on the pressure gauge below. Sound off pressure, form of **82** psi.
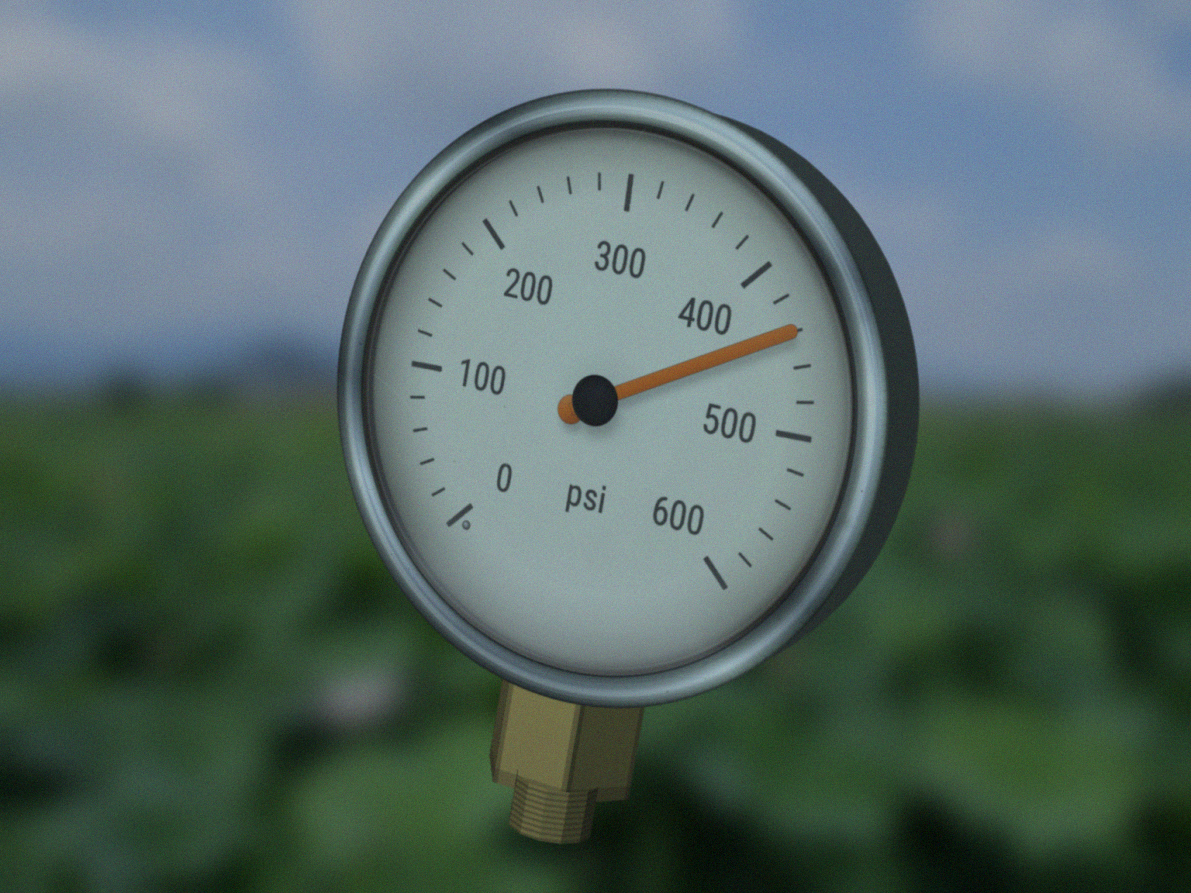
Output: **440** psi
